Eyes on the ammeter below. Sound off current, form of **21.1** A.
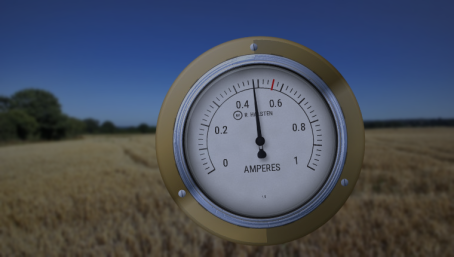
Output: **0.48** A
